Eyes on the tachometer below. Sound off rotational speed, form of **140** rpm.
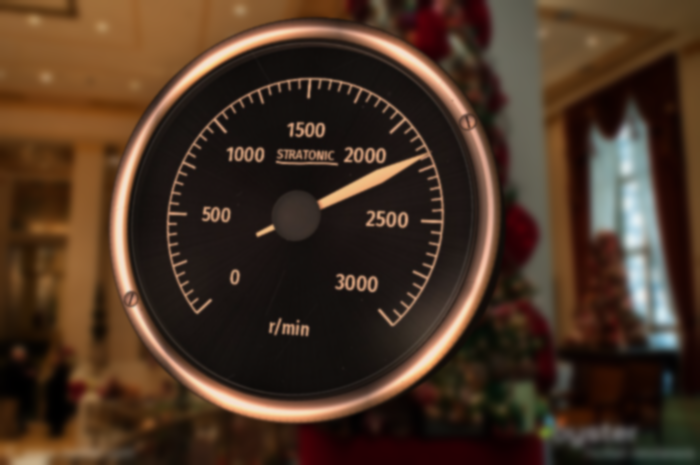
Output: **2200** rpm
